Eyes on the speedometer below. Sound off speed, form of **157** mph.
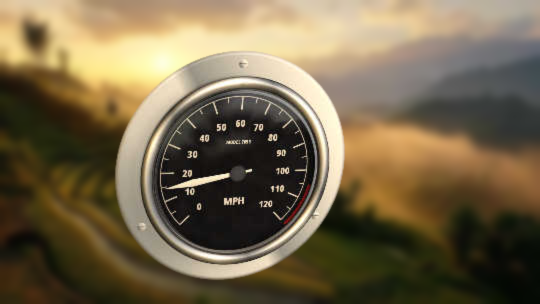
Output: **15** mph
